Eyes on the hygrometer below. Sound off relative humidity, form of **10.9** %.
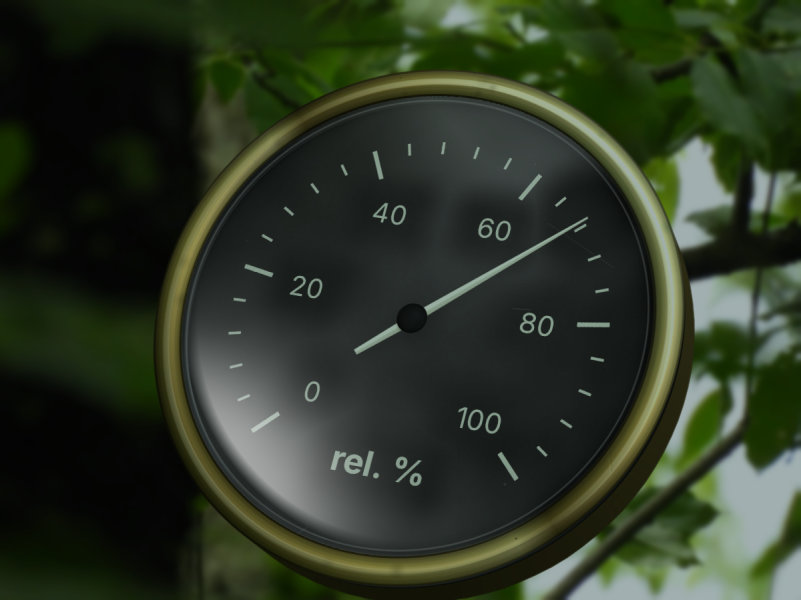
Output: **68** %
